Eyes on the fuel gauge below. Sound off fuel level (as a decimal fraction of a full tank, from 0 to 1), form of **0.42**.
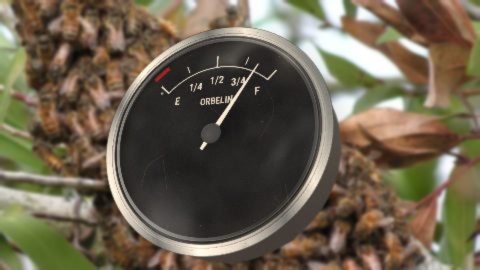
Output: **0.875**
